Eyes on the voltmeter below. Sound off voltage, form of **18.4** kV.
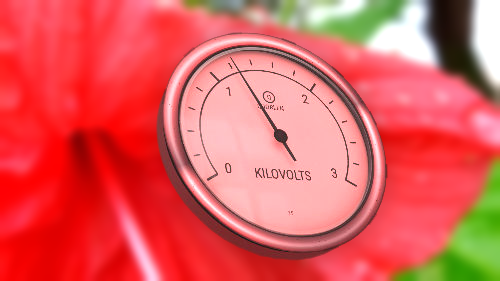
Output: **1.2** kV
